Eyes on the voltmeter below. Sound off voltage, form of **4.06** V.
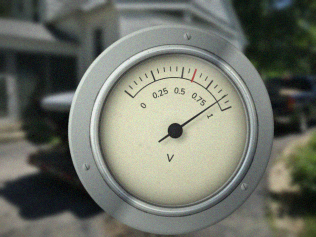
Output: **0.9** V
